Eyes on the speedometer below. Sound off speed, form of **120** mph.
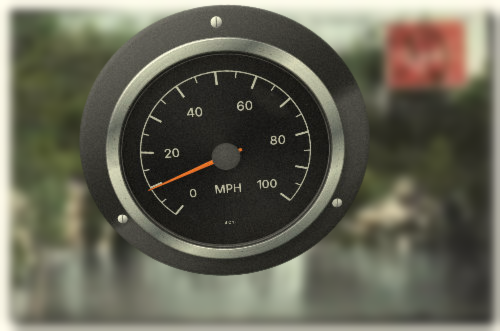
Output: **10** mph
